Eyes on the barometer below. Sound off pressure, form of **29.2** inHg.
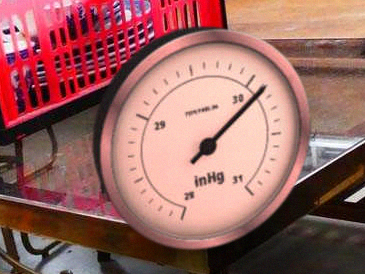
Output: **30.1** inHg
